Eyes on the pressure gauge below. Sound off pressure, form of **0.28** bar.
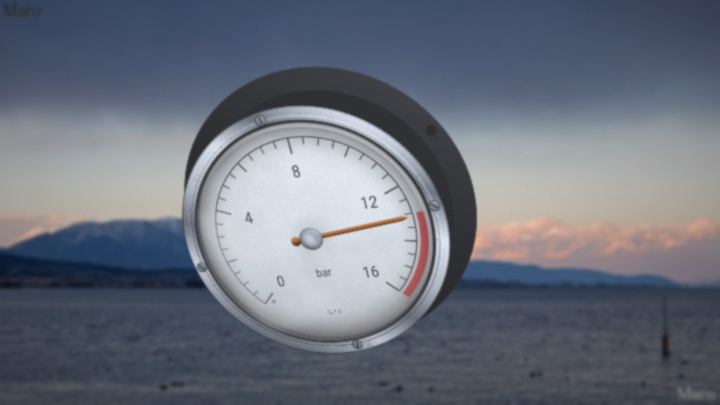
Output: **13** bar
